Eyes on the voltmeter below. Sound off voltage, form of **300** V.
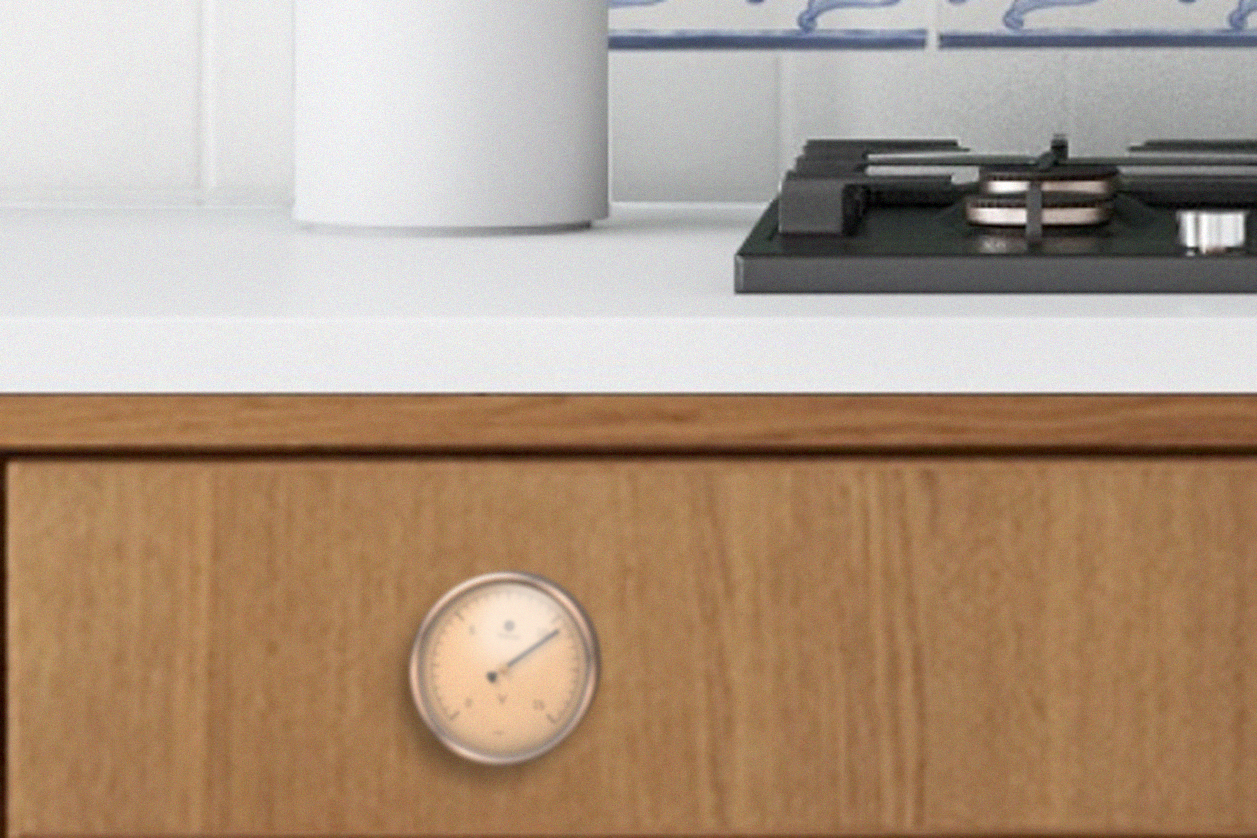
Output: **10.5** V
